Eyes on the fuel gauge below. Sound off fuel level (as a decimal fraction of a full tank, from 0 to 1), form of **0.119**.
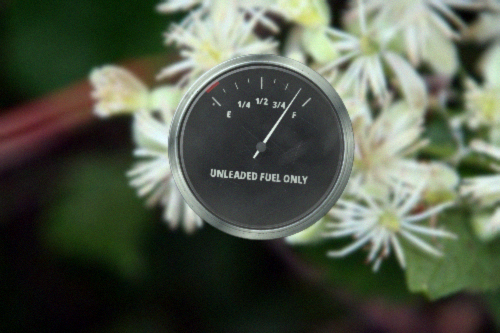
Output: **0.875**
